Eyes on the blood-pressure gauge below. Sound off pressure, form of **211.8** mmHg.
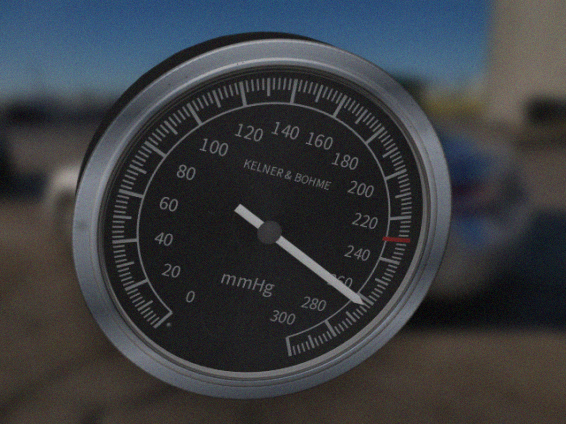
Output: **262** mmHg
